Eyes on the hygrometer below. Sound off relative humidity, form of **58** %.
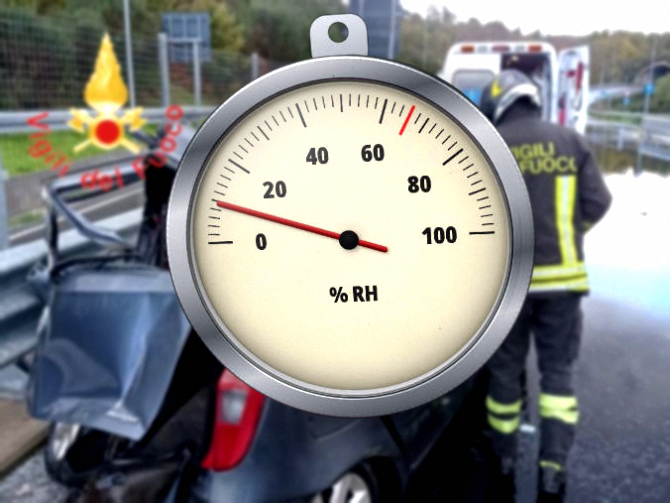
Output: **10** %
